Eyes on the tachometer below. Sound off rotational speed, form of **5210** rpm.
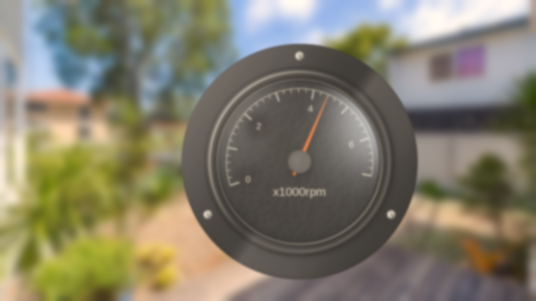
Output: **4400** rpm
